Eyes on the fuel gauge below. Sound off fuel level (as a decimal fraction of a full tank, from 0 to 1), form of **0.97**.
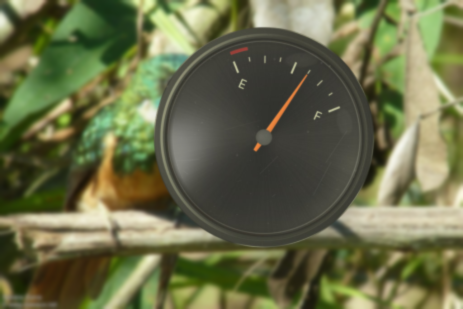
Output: **0.625**
